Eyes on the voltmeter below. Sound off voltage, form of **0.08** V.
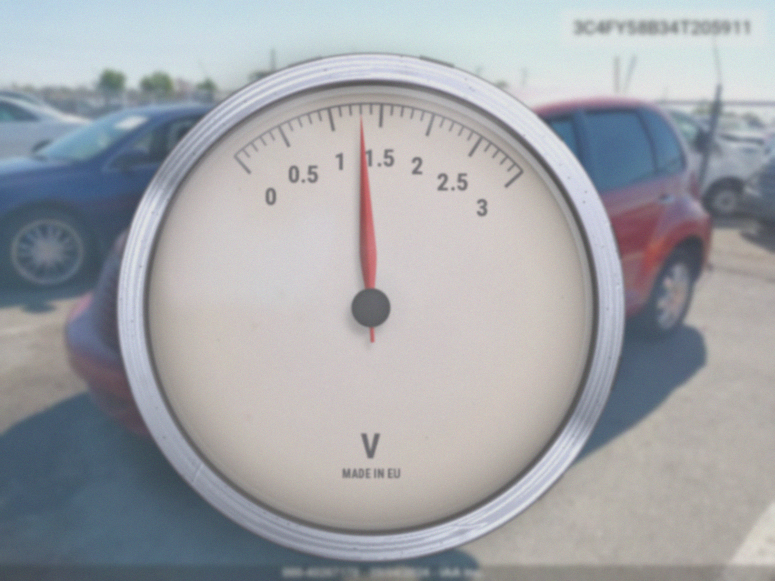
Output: **1.3** V
